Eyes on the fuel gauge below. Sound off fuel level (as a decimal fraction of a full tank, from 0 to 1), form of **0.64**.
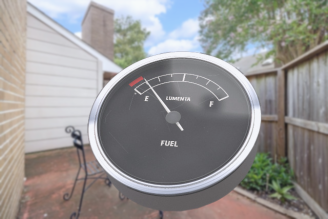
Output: **0.125**
